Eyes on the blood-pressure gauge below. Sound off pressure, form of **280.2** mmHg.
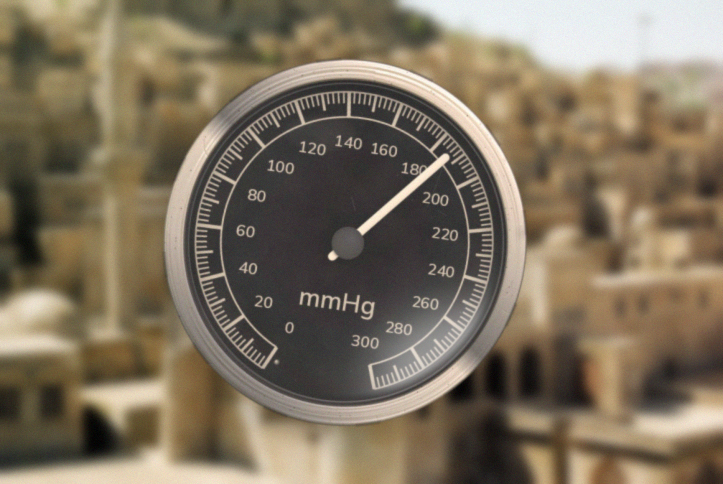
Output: **186** mmHg
